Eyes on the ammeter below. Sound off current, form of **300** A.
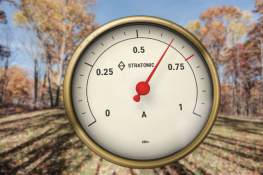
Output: **0.65** A
